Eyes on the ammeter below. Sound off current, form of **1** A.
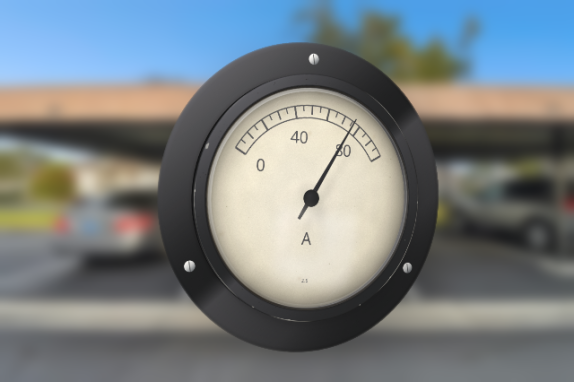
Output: **75** A
